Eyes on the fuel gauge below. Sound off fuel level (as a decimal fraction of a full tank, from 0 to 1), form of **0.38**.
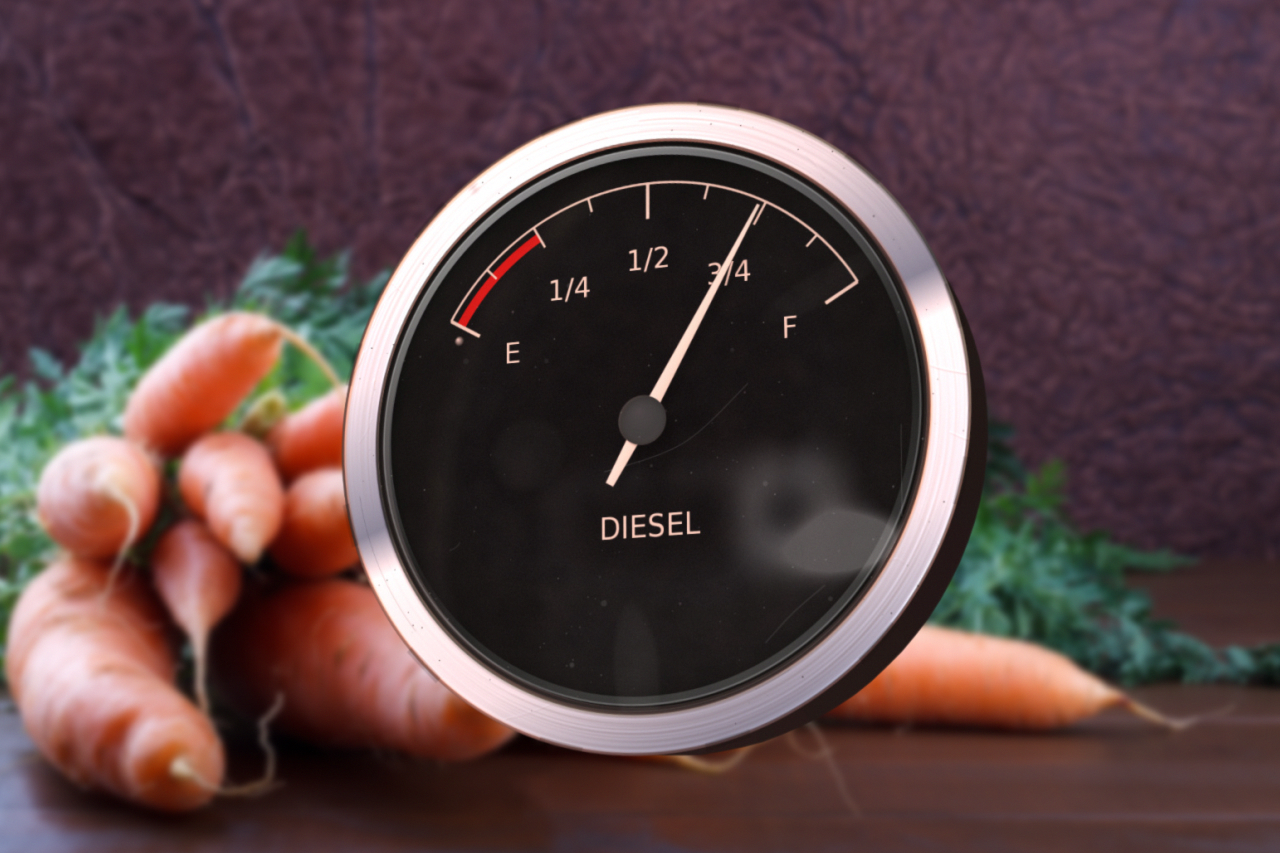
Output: **0.75**
